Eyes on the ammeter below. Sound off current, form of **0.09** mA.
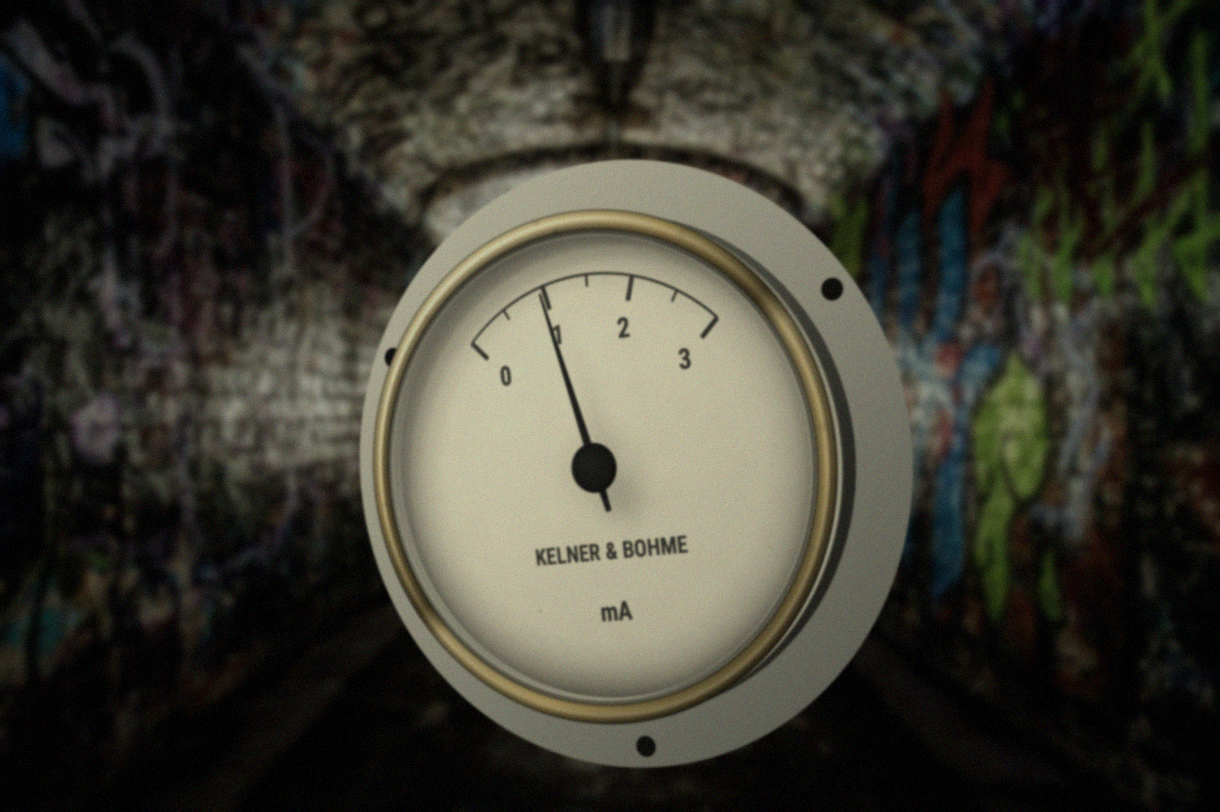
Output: **1** mA
